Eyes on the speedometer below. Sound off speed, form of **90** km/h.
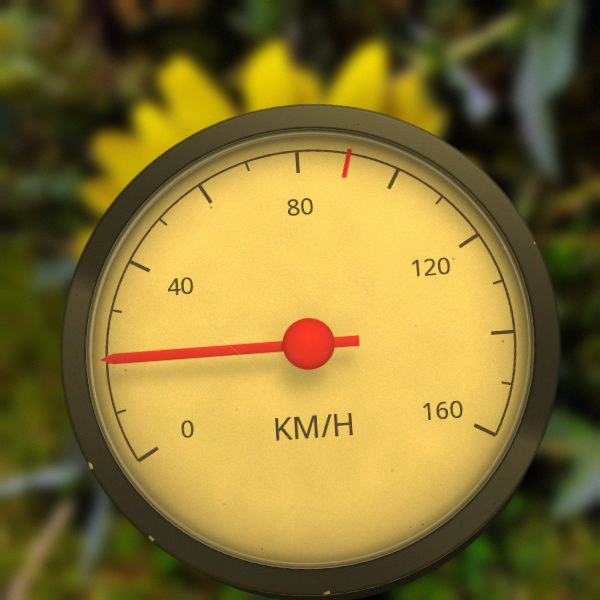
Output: **20** km/h
